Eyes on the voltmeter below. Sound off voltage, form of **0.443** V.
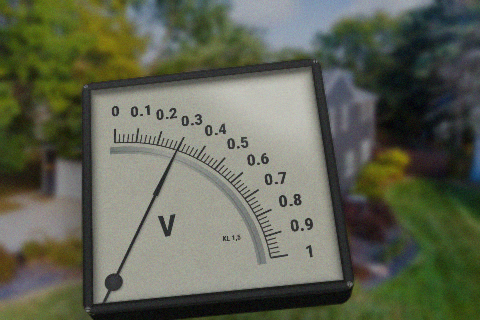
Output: **0.3** V
